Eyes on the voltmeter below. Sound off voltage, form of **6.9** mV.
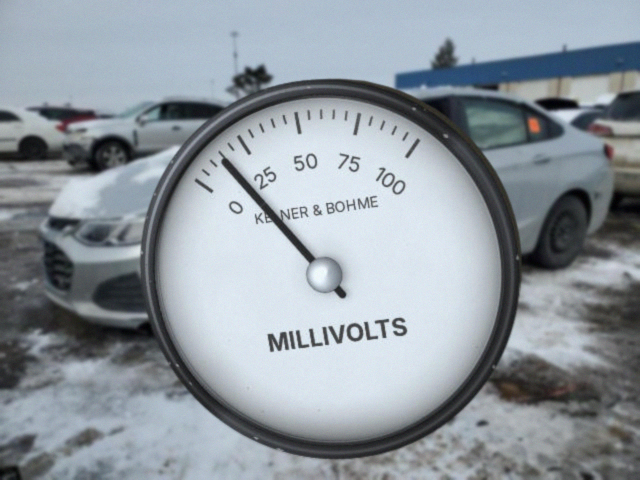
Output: **15** mV
